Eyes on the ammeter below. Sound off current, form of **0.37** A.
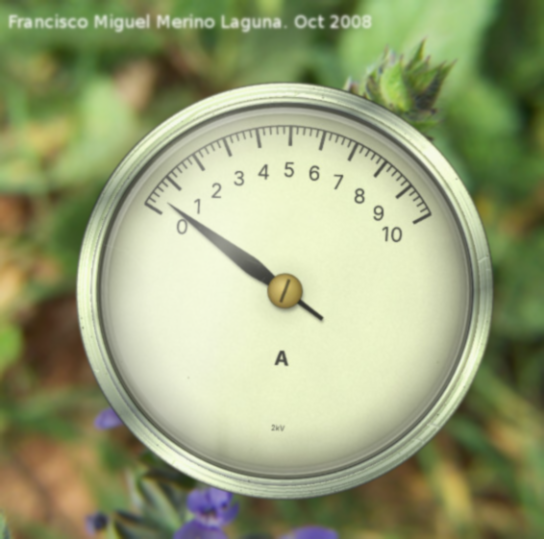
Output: **0.4** A
